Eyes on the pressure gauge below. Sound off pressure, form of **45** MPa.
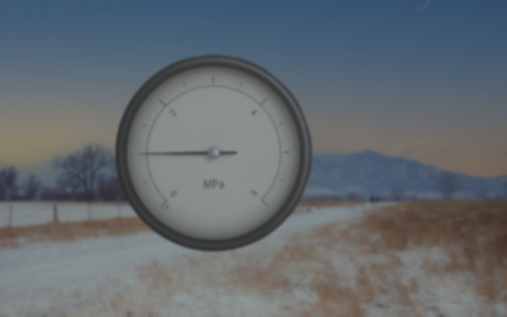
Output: **1** MPa
